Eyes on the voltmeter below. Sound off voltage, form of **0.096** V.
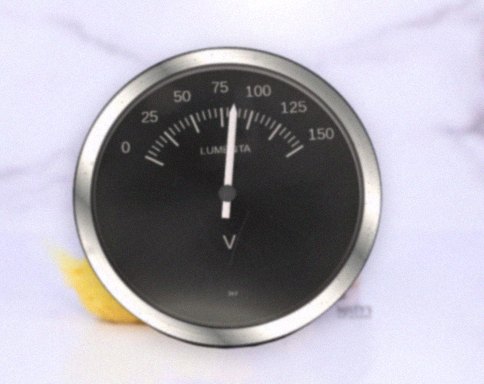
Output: **85** V
